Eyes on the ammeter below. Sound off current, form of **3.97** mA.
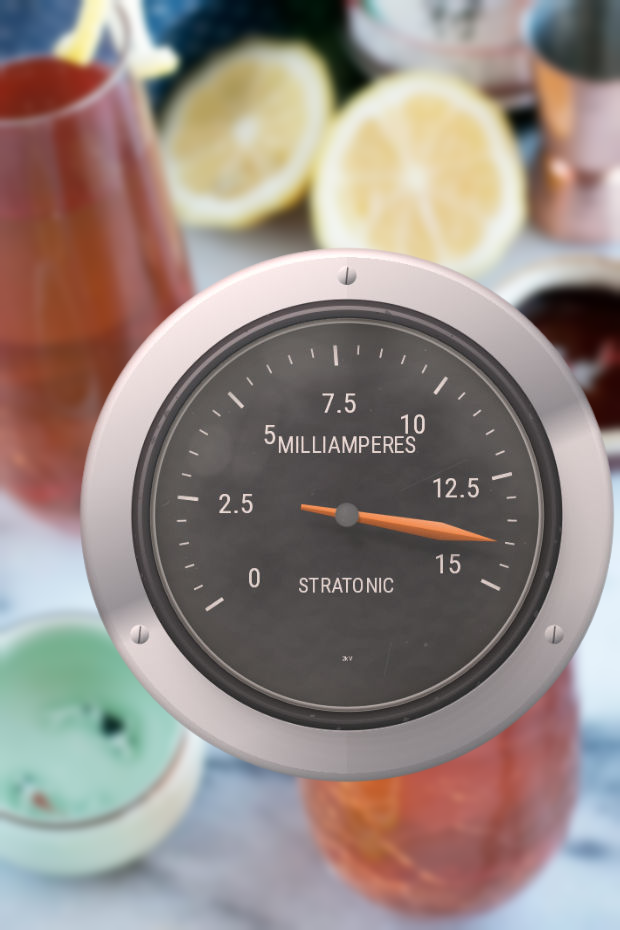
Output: **14** mA
